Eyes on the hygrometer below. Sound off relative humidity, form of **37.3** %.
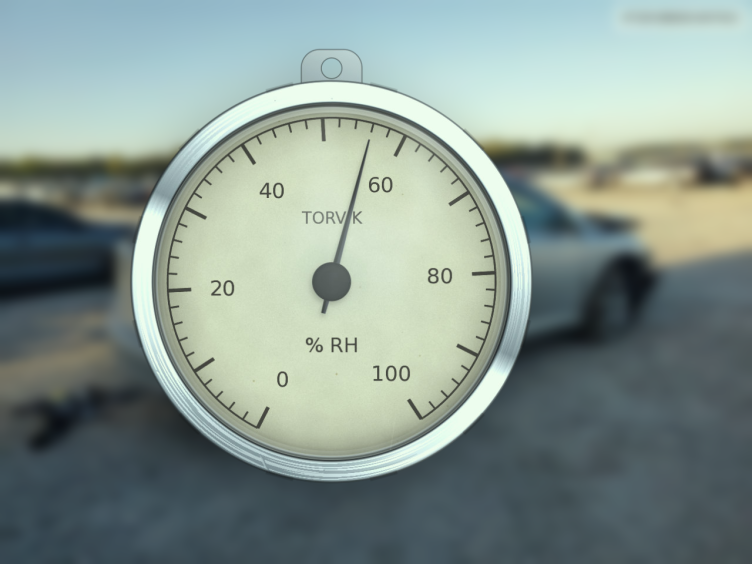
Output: **56** %
